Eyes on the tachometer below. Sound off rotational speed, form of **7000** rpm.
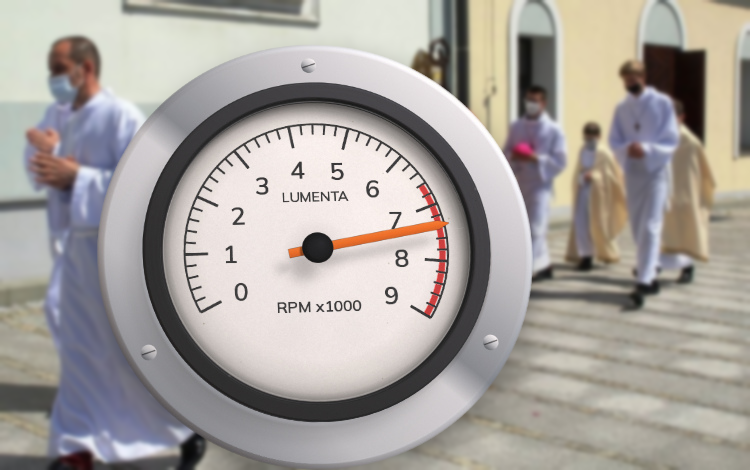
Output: **7400** rpm
